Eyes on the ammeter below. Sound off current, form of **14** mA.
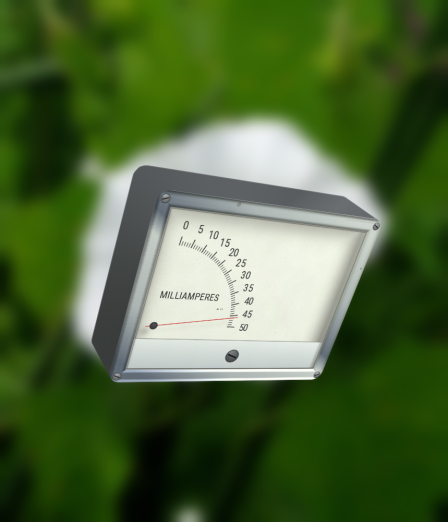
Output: **45** mA
